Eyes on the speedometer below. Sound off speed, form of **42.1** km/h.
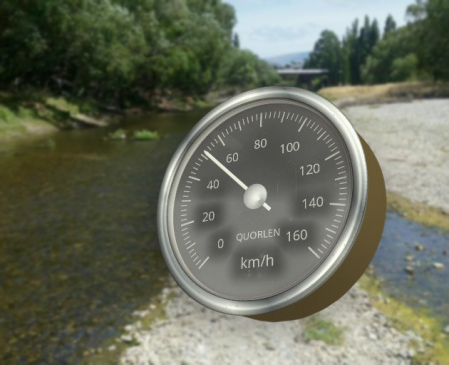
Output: **52** km/h
